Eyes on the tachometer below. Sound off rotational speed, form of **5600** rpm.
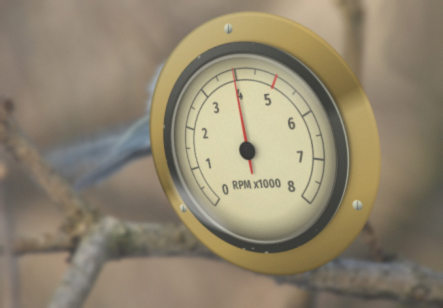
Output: **4000** rpm
